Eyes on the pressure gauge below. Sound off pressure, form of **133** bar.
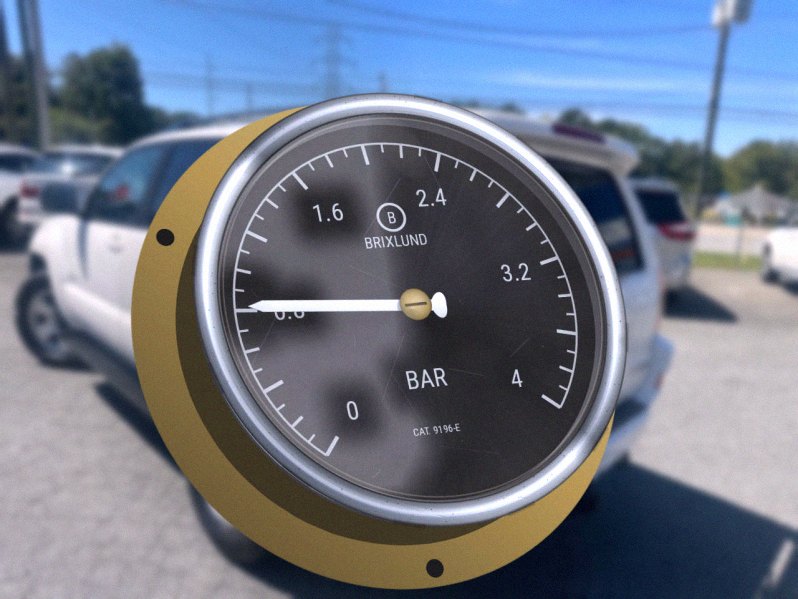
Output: **0.8** bar
